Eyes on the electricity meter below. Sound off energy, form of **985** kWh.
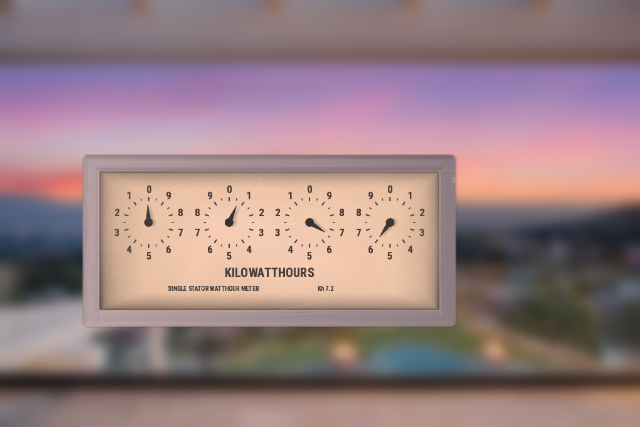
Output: **66** kWh
